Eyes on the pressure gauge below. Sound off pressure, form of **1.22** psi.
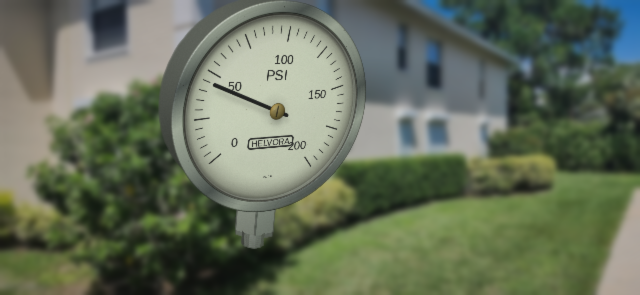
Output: **45** psi
